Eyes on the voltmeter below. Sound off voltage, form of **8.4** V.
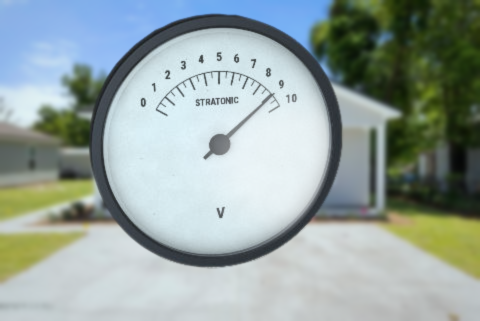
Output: **9** V
